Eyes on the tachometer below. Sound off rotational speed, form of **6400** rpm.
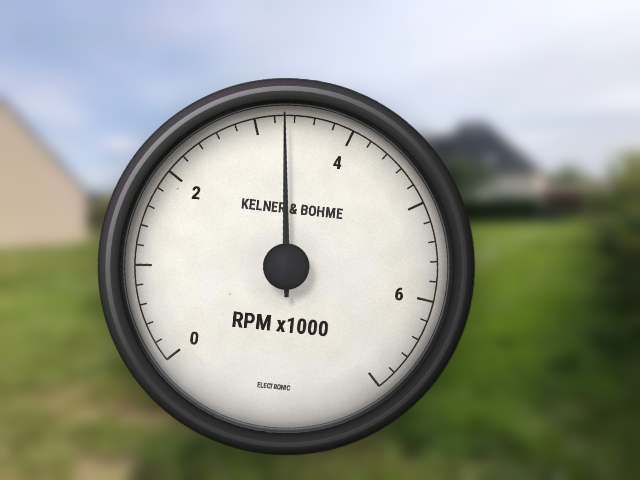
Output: **3300** rpm
